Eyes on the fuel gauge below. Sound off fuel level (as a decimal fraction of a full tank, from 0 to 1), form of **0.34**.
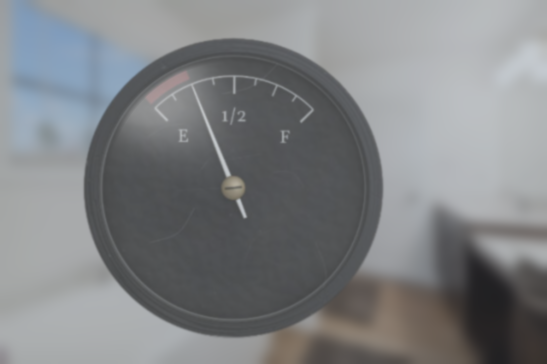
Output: **0.25**
